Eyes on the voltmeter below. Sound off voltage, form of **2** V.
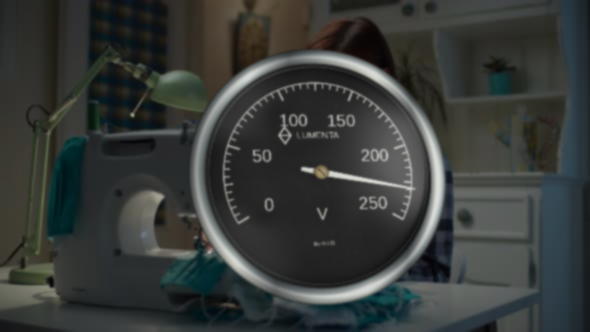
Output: **230** V
